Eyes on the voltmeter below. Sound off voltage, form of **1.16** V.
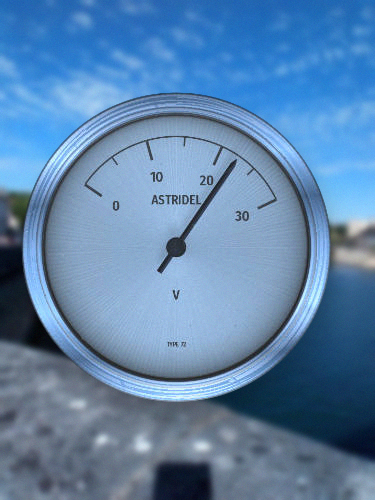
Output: **22.5** V
